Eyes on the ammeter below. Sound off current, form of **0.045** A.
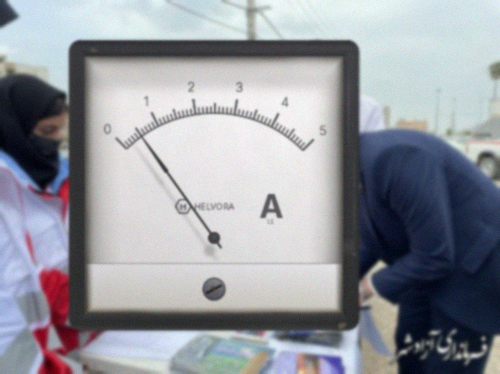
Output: **0.5** A
